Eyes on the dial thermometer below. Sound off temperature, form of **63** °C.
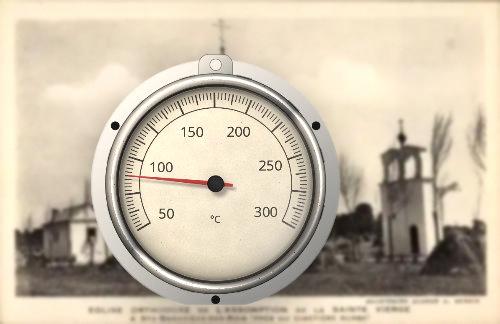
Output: **87.5** °C
